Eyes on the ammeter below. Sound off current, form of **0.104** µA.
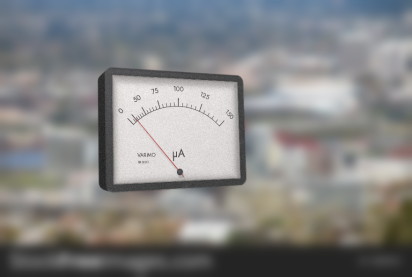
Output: **25** µA
